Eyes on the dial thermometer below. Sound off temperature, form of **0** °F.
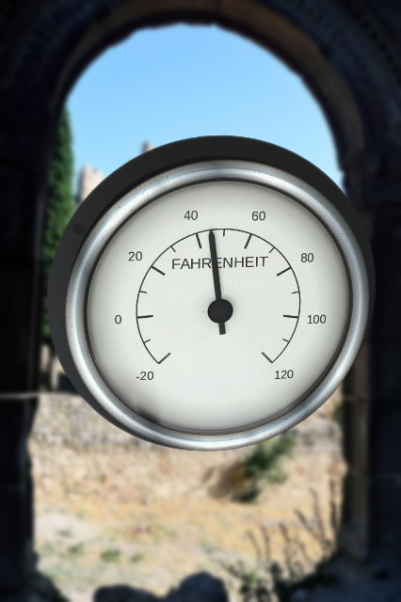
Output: **45** °F
